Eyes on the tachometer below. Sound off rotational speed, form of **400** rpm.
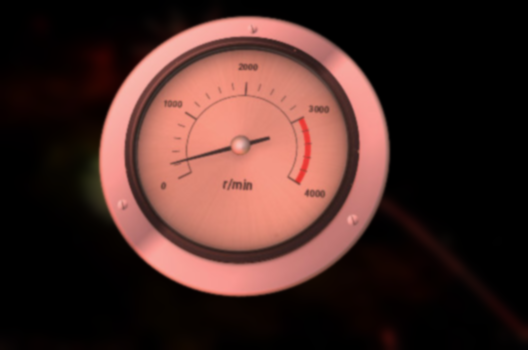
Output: **200** rpm
